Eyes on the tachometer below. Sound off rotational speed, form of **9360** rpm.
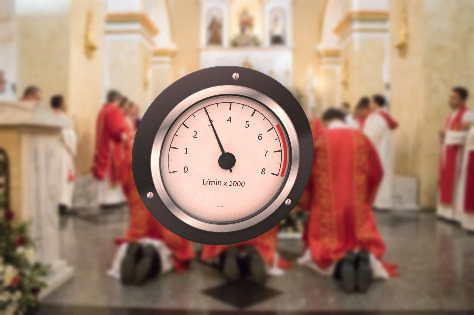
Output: **3000** rpm
